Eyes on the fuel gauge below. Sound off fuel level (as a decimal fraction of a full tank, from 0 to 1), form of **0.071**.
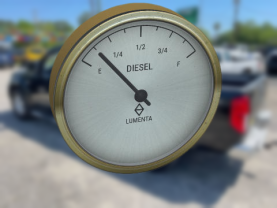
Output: **0.125**
